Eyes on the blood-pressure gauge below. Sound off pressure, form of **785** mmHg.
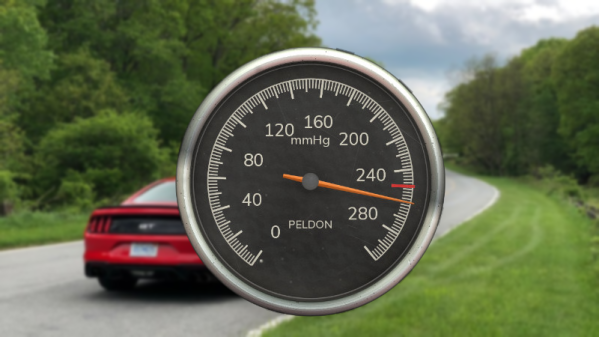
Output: **260** mmHg
